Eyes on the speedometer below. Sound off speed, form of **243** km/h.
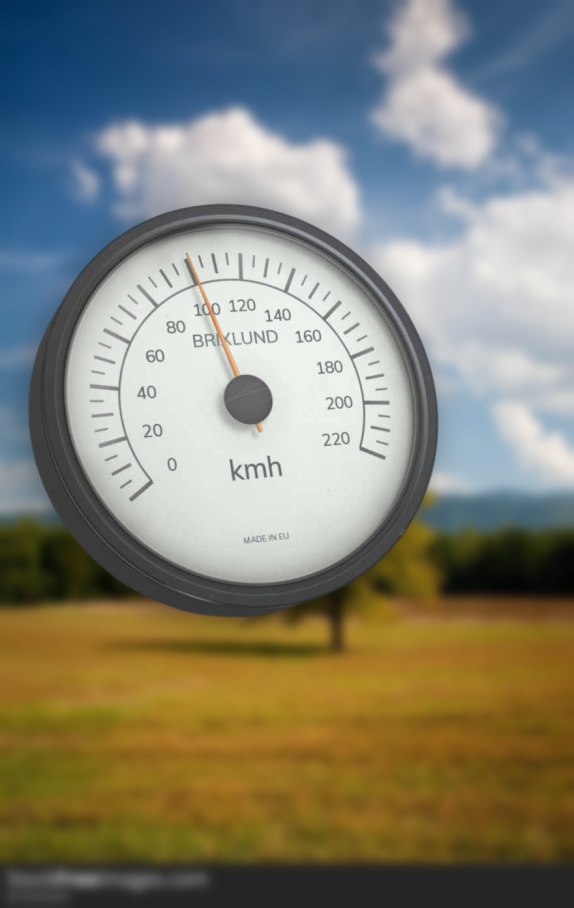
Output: **100** km/h
